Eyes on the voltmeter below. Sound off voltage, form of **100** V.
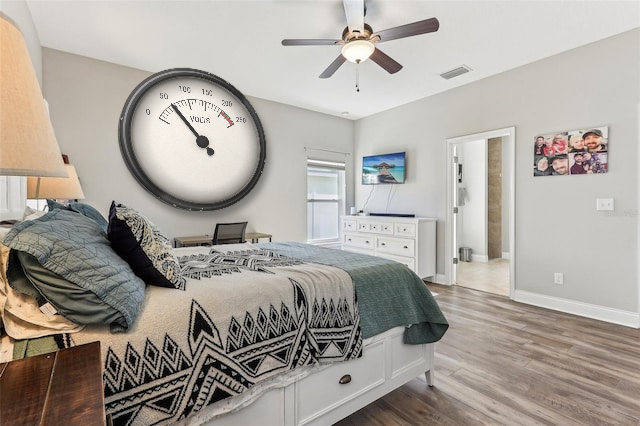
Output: **50** V
